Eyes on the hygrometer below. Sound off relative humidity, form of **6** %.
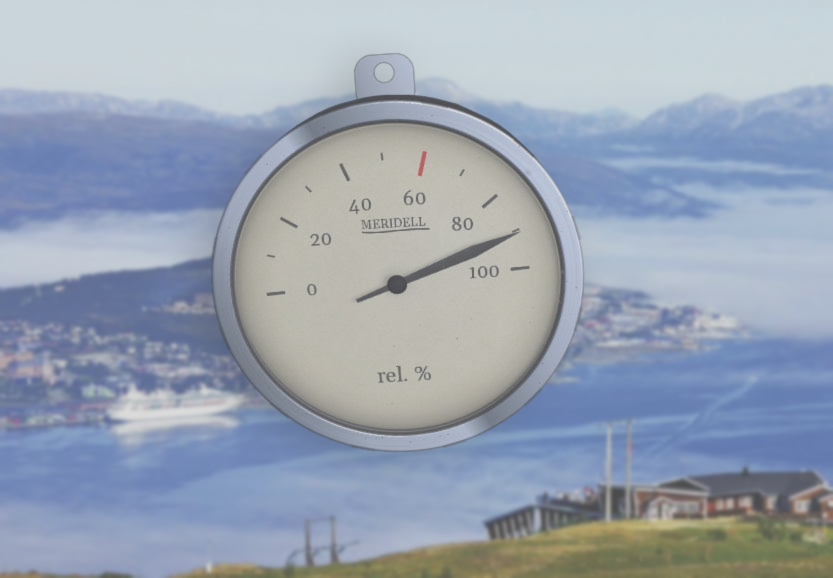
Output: **90** %
